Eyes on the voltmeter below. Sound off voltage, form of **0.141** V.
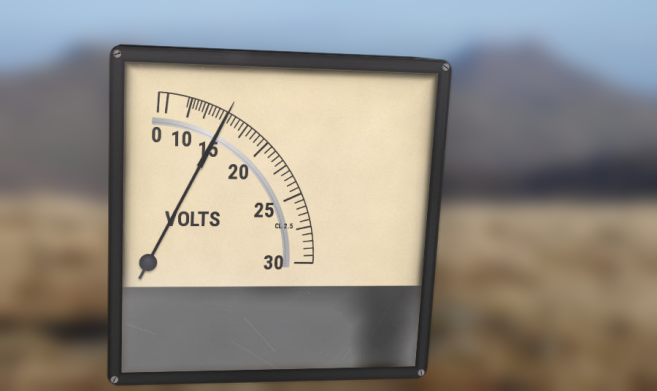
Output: **15** V
